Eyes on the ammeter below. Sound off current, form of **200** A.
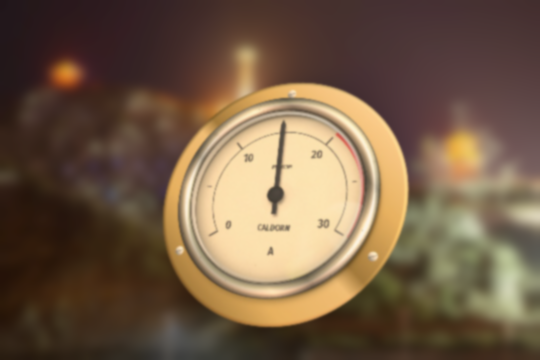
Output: **15** A
